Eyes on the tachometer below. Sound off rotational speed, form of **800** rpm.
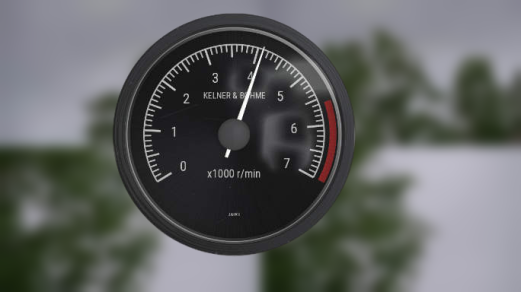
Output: **4100** rpm
